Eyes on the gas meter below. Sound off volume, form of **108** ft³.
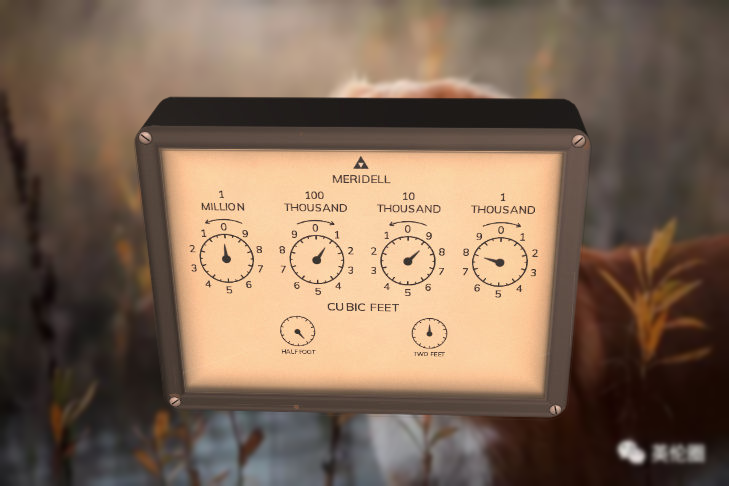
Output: **8800** ft³
